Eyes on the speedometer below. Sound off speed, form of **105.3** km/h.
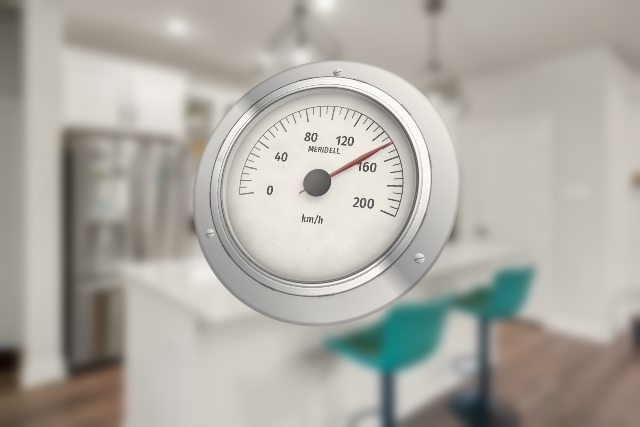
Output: **150** km/h
